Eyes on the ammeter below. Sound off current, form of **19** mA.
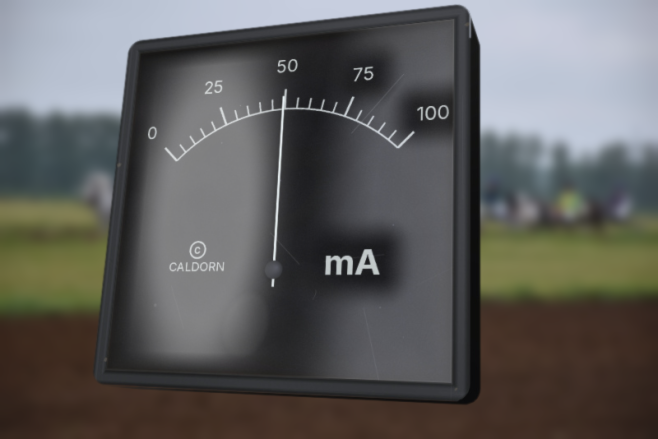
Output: **50** mA
